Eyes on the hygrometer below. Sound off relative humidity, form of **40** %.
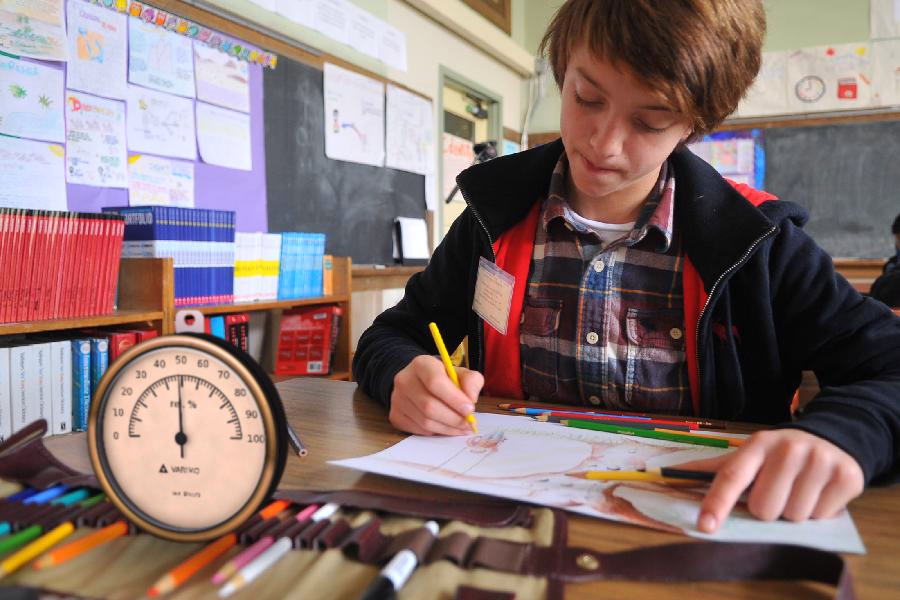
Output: **50** %
